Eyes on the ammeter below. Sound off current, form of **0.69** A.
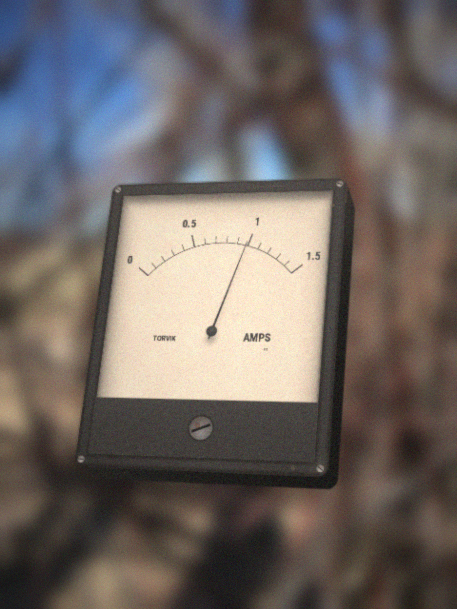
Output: **1** A
